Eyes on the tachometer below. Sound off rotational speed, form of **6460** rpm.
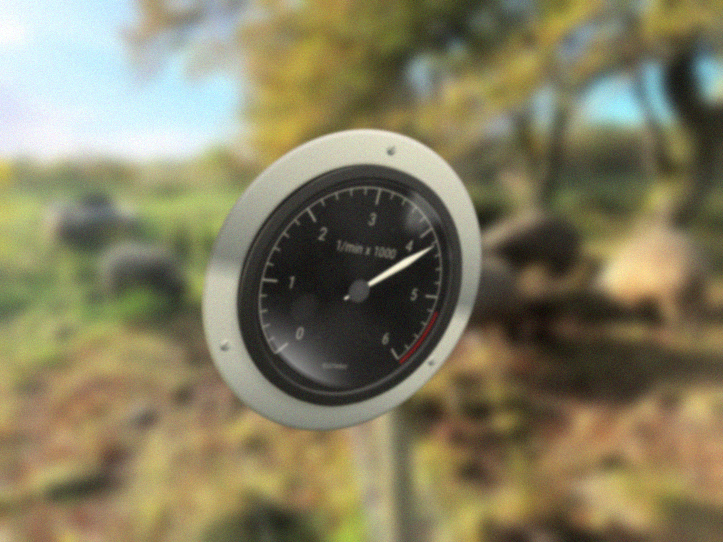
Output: **4200** rpm
